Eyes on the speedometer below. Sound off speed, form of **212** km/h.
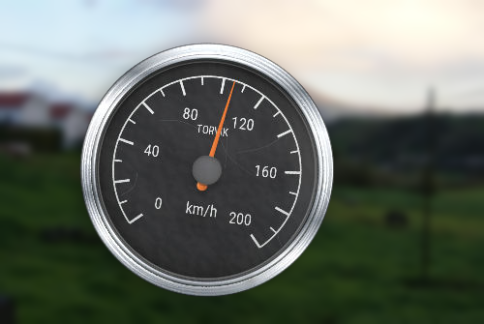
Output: **105** km/h
